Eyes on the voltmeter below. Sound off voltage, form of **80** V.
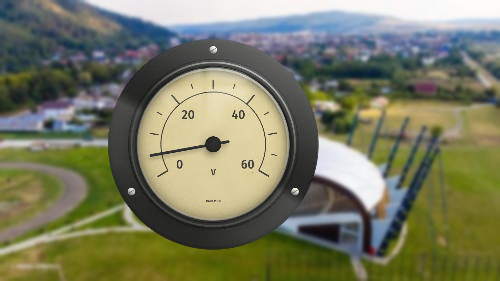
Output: **5** V
